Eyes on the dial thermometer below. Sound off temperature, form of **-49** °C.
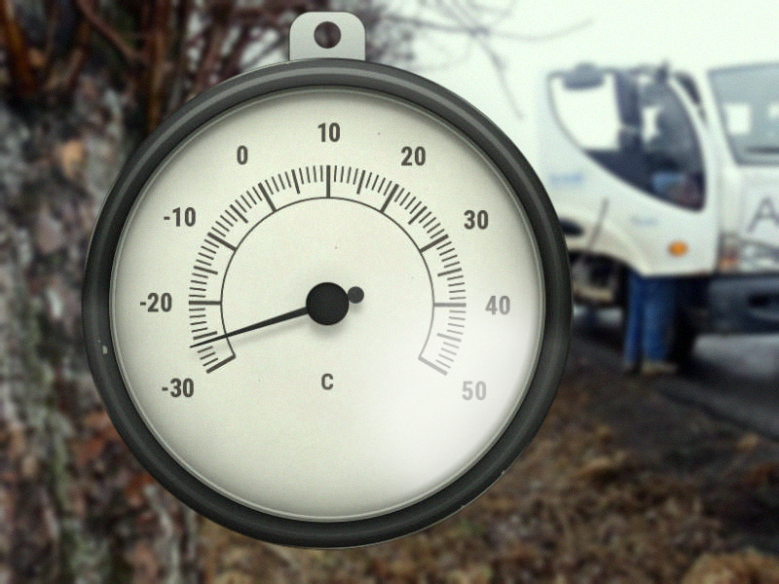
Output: **-26** °C
